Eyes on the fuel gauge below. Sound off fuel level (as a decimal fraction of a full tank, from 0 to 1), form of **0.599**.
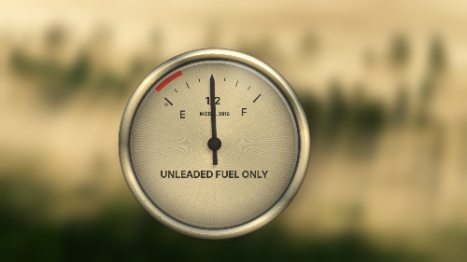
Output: **0.5**
